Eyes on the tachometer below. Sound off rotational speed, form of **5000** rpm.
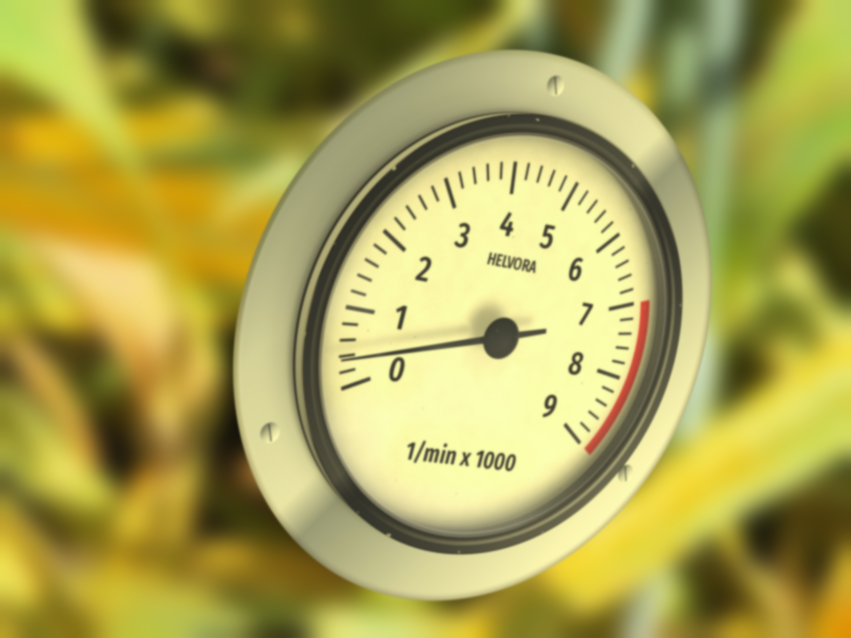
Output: **400** rpm
